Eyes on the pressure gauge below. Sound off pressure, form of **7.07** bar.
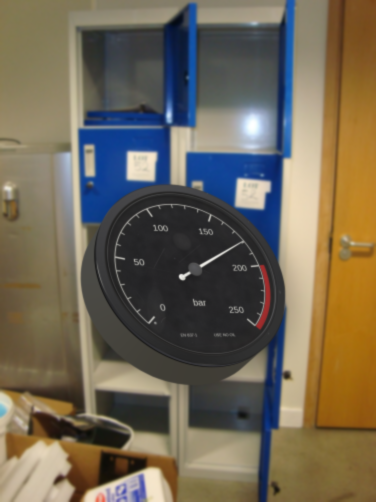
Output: **180** bar
